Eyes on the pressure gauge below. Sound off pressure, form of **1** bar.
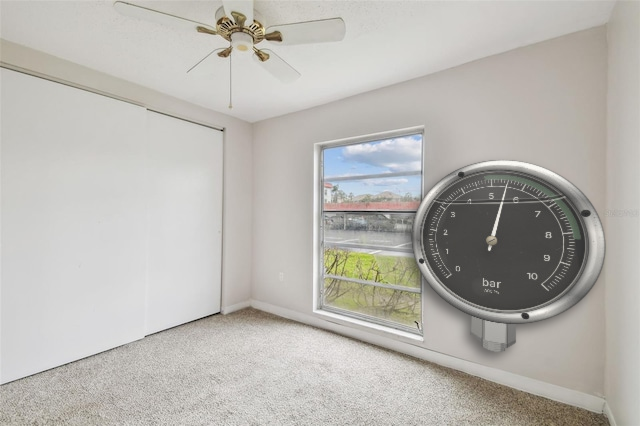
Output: **5.5** bar
